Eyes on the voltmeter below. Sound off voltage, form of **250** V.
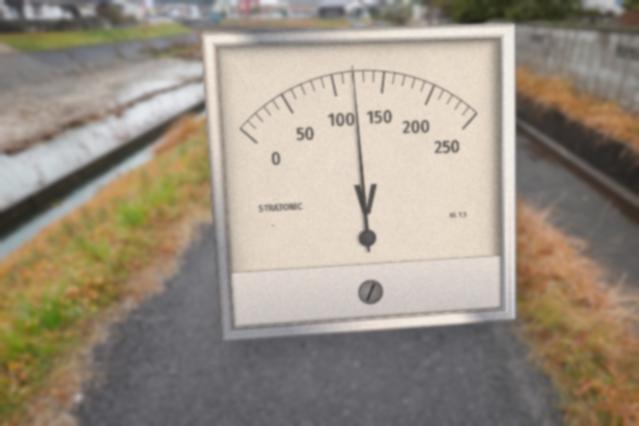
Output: **120** V
